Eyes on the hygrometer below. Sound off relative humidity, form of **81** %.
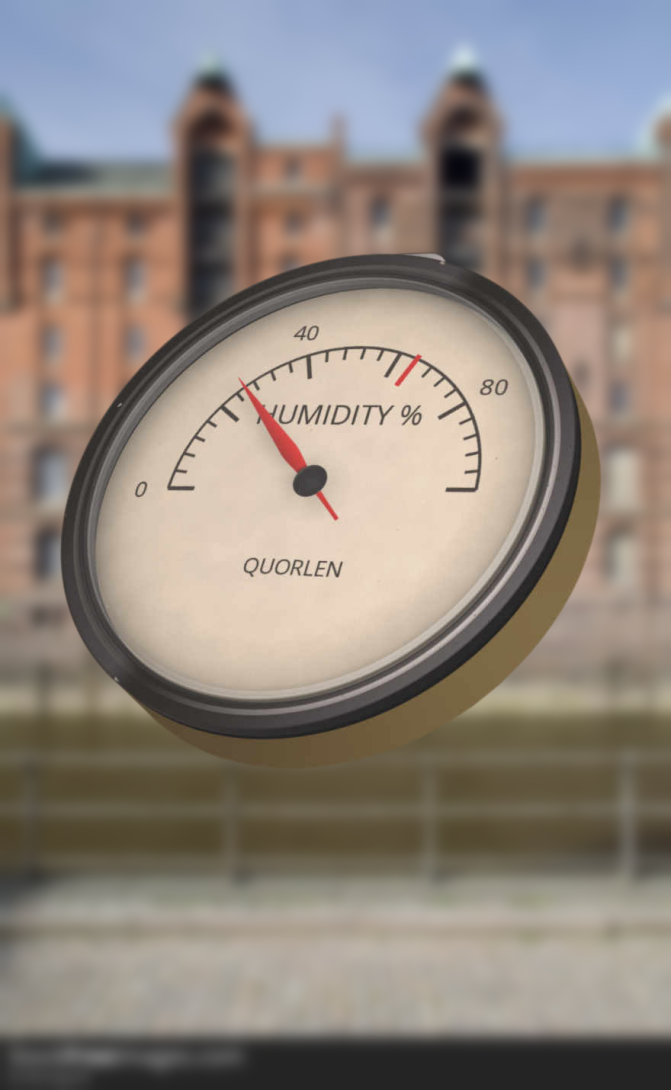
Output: **26** %
